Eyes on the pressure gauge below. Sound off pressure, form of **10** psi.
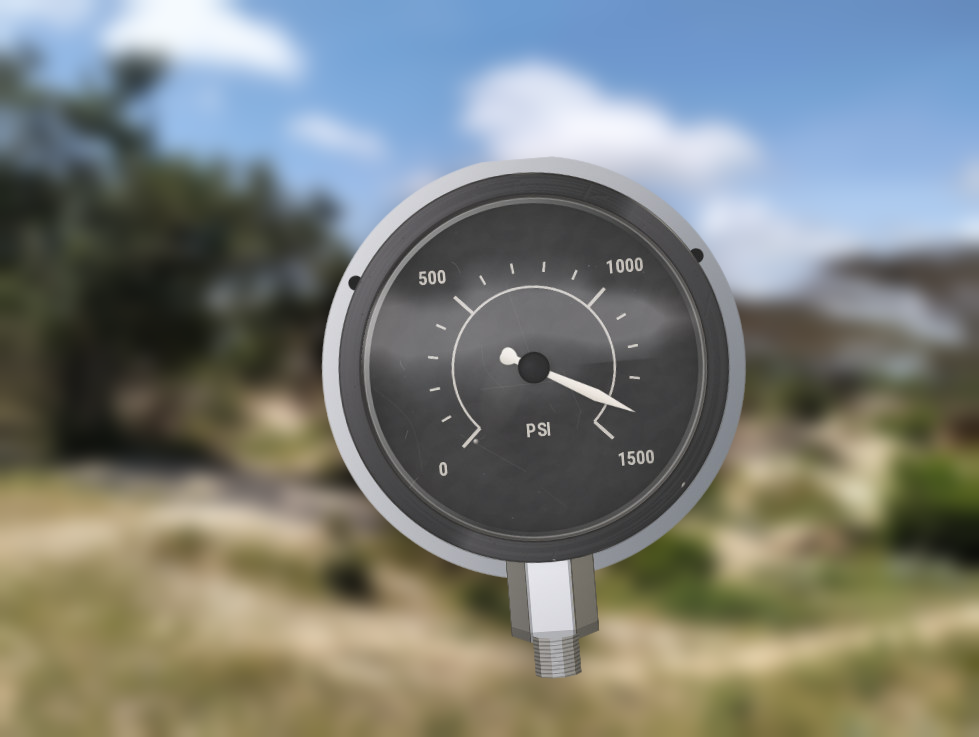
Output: **1400** psi
